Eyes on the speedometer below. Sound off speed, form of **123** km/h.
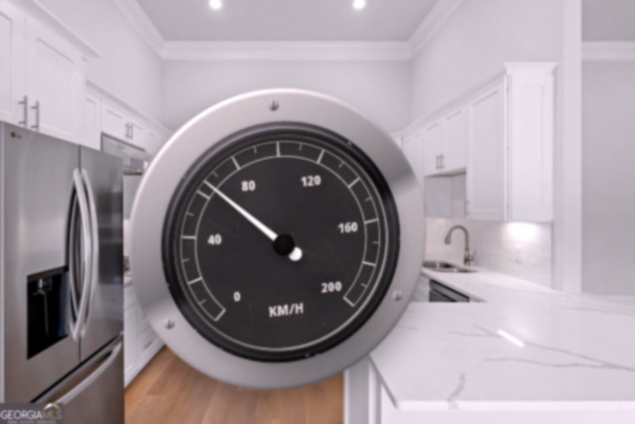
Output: **65** km/h
